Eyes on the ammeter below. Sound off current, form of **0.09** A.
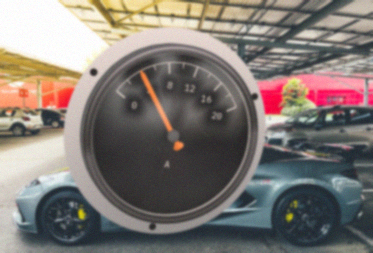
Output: **4** A
